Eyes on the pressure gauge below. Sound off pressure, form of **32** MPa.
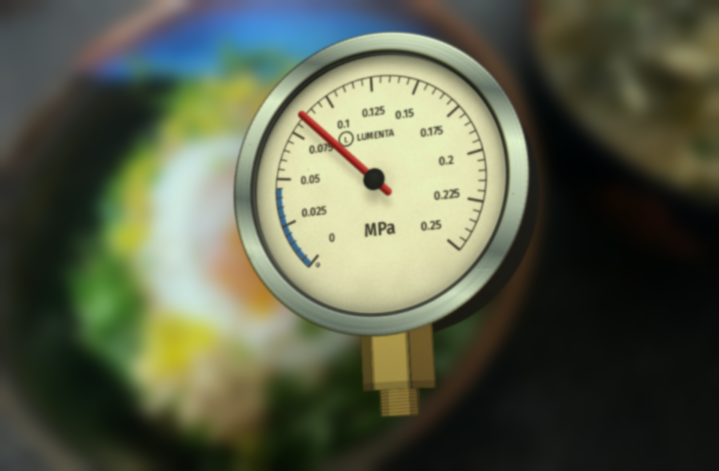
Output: **0.085** MPa
